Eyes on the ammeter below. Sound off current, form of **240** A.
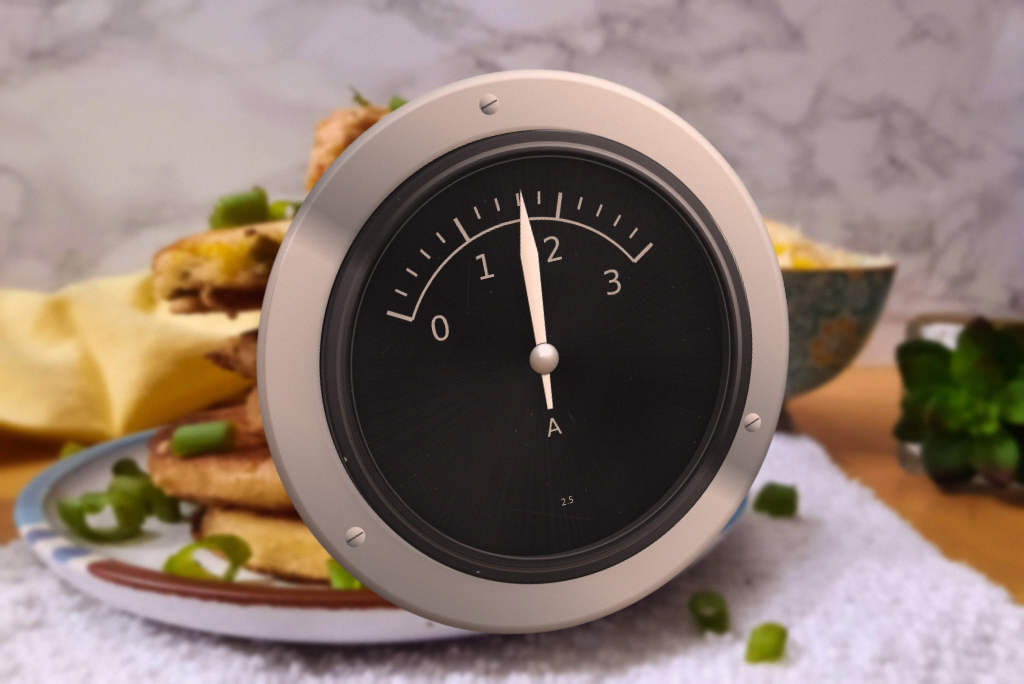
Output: **1.6** A
